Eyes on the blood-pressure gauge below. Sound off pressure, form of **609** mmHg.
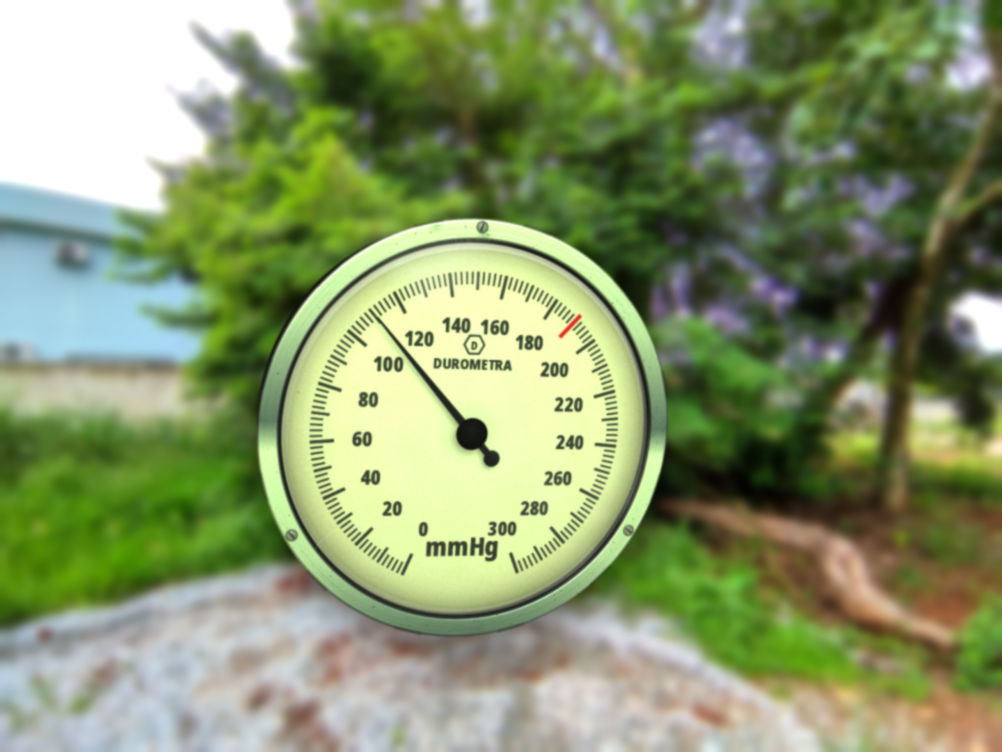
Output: **110** mmHg
